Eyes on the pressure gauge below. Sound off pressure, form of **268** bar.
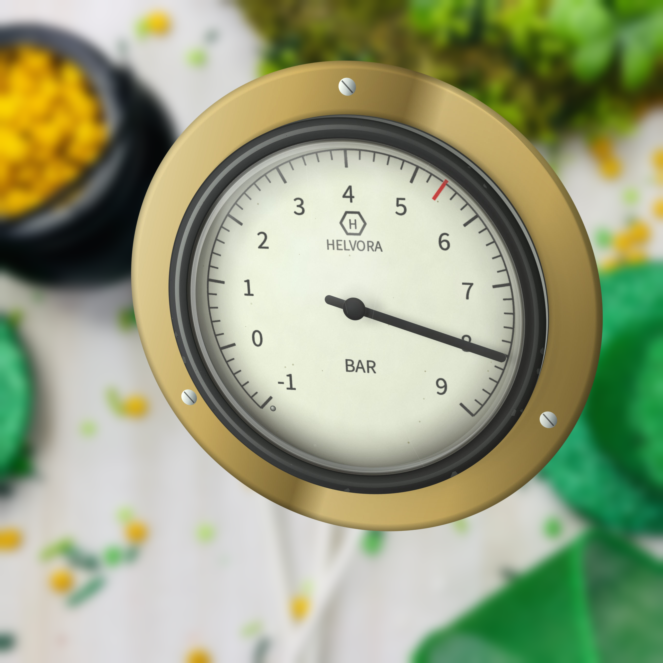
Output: **8** bar
